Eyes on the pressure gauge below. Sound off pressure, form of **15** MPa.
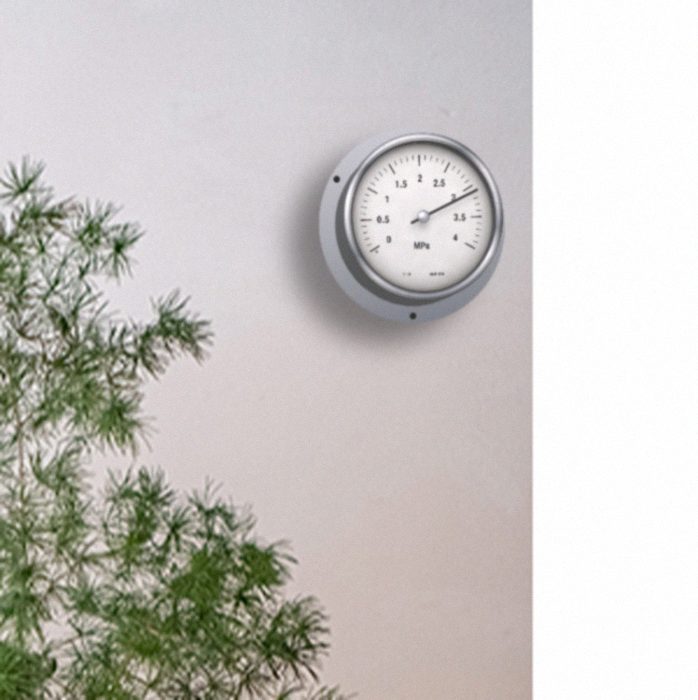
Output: **3.1** MPa
